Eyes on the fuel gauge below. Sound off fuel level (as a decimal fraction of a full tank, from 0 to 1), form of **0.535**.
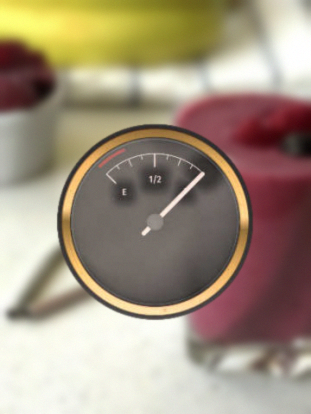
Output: **1**
